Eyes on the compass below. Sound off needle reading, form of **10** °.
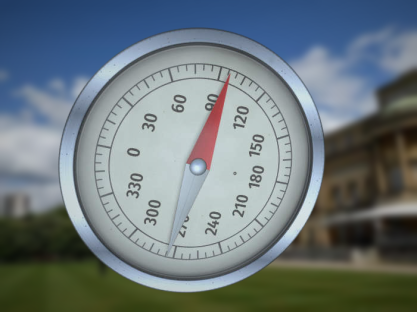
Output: **95** °
